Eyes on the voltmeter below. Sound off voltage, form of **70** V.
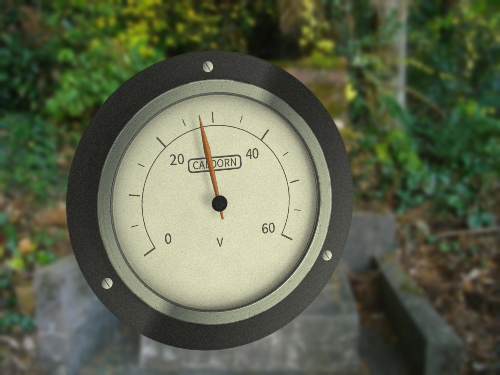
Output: **27.5** V
